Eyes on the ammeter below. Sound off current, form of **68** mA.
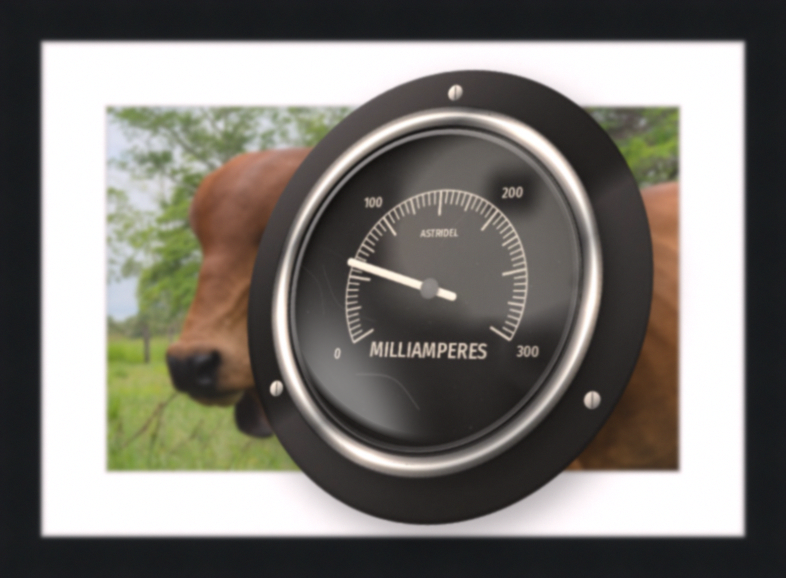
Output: **60** mA
